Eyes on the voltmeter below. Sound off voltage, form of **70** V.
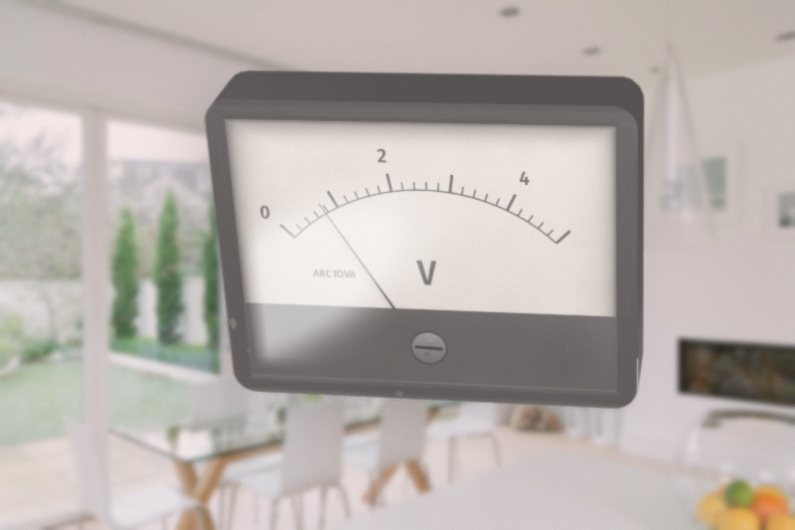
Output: **0.8** V
